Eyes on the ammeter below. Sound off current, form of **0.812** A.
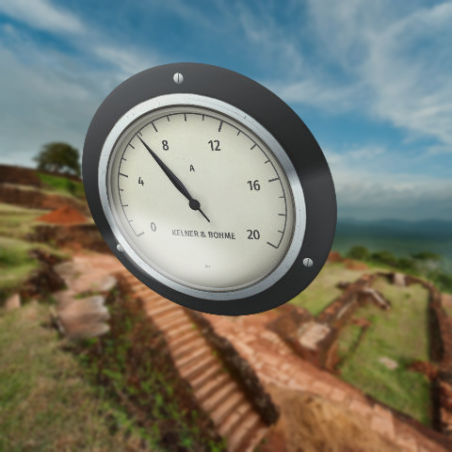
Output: **7** A
